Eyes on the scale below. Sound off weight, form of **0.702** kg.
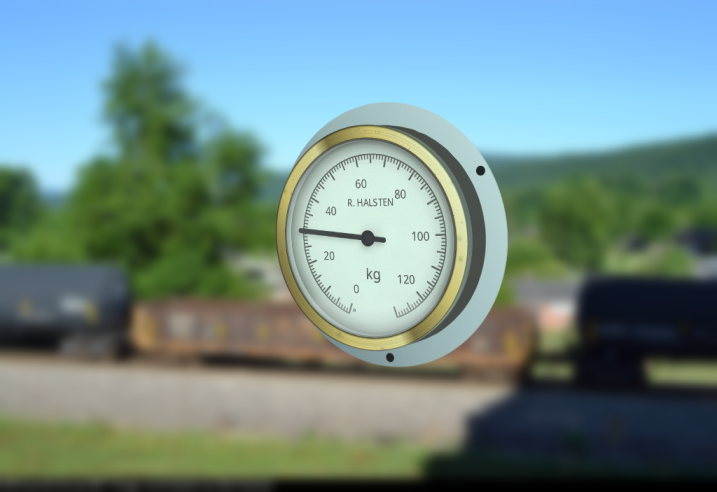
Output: **30** kg
